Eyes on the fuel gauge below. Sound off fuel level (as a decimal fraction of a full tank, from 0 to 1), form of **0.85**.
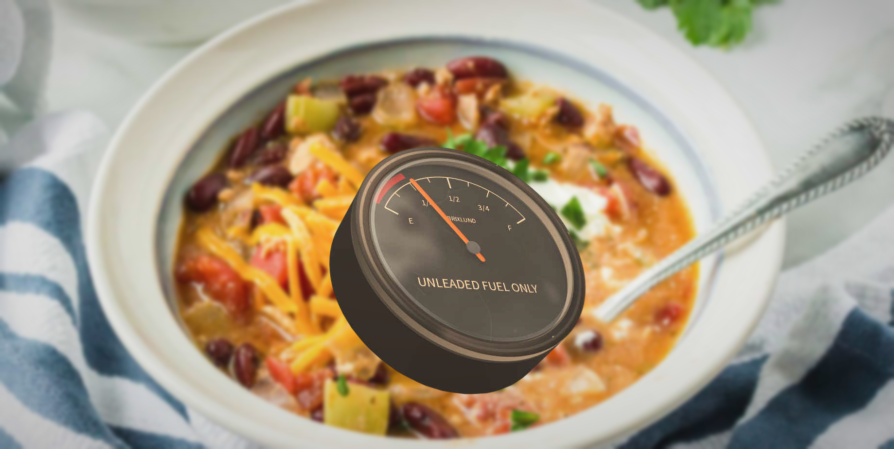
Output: **0.25**
